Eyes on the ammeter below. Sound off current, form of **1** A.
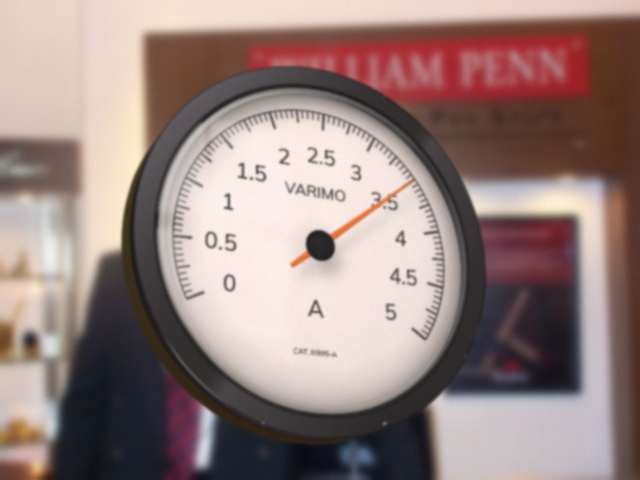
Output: **3.5** A
